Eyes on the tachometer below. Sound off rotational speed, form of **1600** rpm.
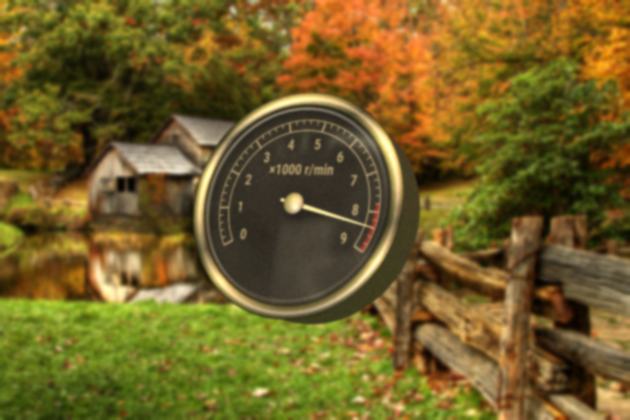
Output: **8400** rpm
